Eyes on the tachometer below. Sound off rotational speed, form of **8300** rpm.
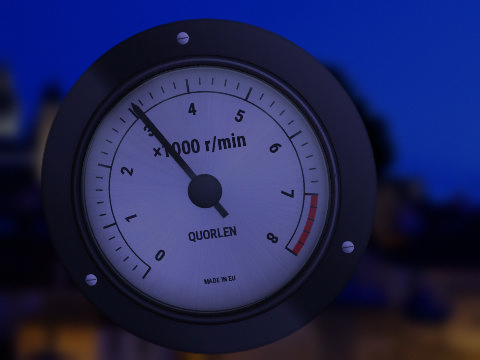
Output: **3100** rpm
